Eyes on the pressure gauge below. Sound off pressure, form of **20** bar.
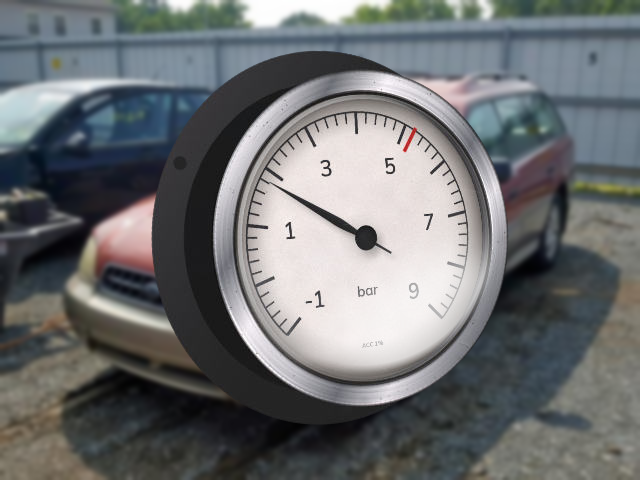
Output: **1.8** bar
